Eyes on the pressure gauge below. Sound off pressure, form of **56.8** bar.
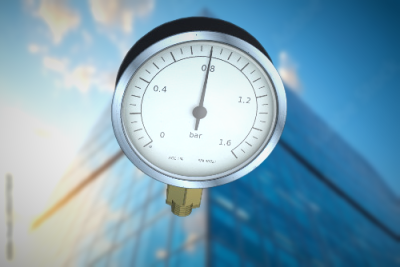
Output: **0.8** bar
